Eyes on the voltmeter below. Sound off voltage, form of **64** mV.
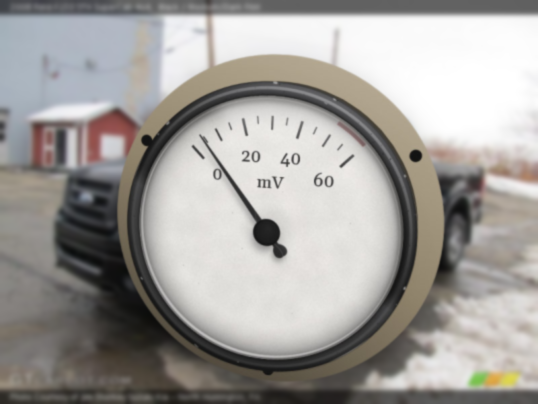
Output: **5** mV
